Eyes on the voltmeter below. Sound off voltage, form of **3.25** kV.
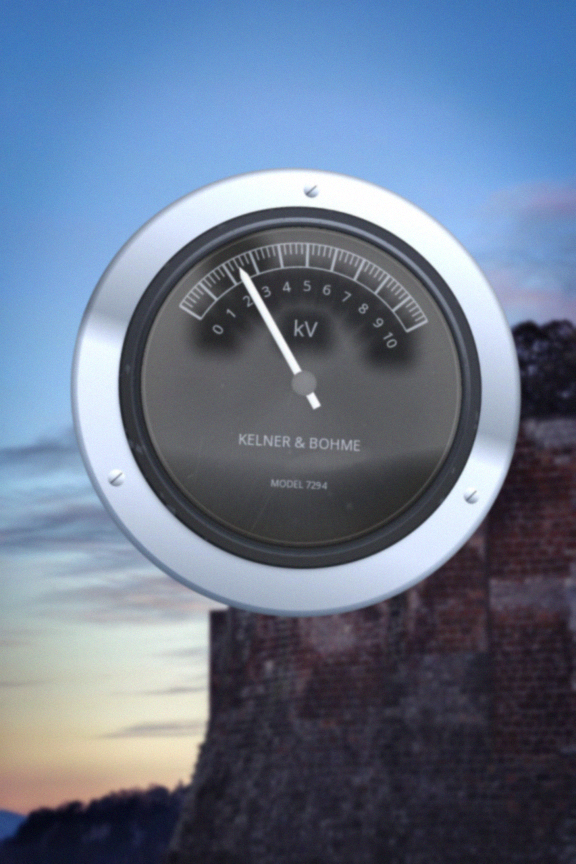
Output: **2.4** kV
